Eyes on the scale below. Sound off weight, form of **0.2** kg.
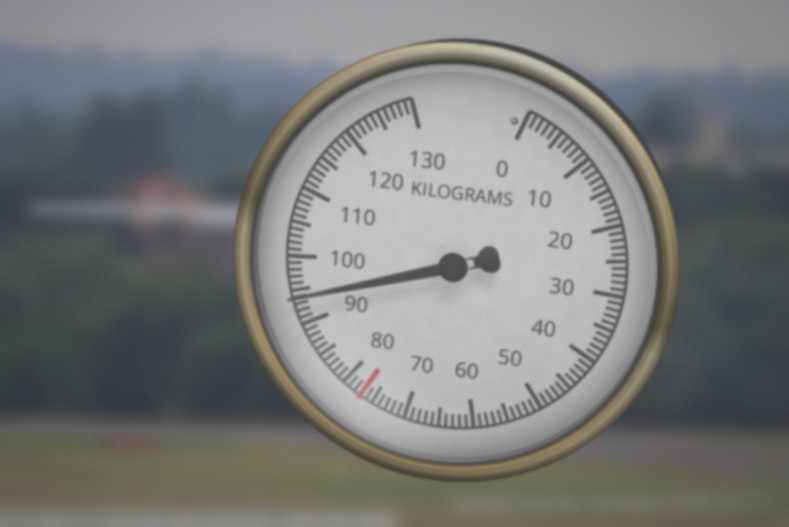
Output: **94** kg
